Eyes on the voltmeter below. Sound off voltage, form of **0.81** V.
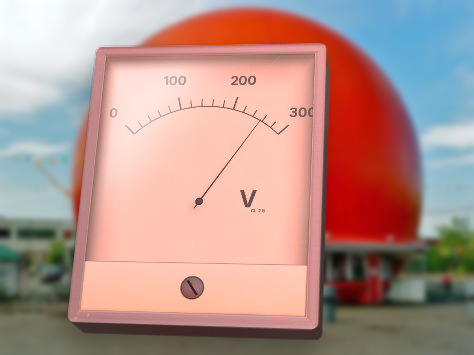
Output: **260** V
